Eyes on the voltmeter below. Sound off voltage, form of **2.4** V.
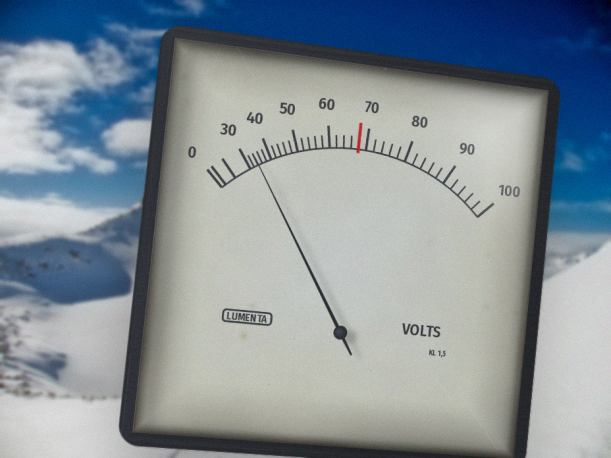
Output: **34** V
